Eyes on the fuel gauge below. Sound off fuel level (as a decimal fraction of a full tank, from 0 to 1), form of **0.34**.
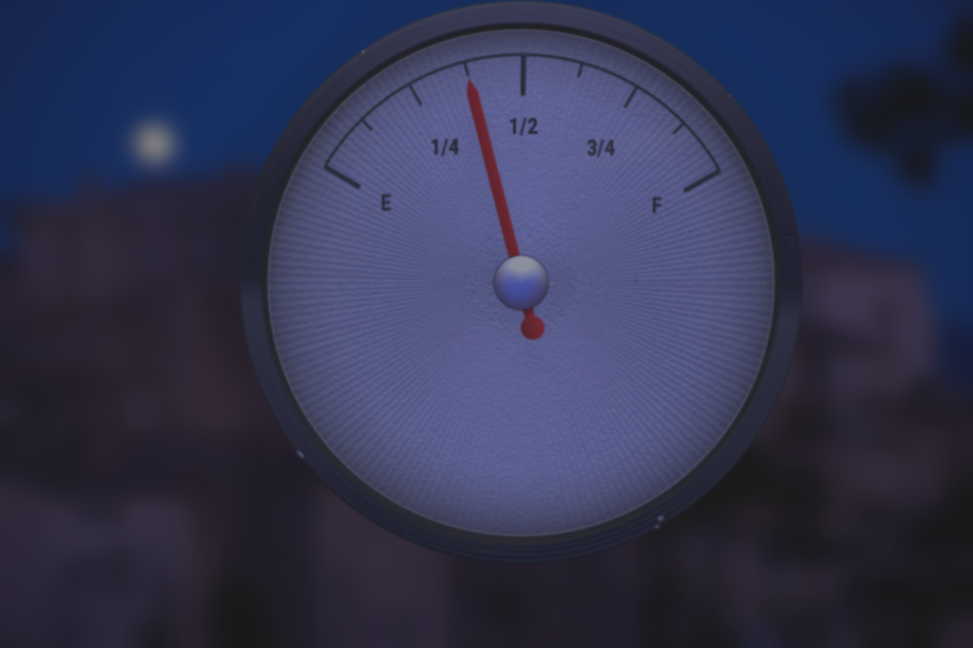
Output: **0.375**
